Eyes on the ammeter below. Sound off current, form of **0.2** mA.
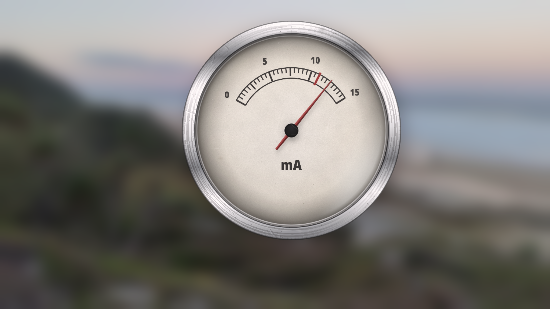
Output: **12.5** mA
